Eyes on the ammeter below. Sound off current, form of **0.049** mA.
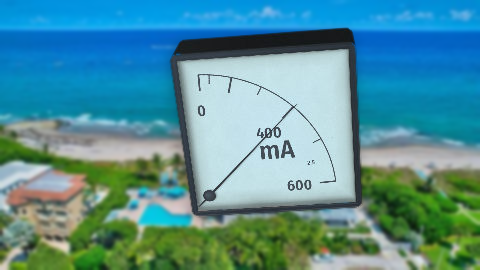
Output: **400** mA
